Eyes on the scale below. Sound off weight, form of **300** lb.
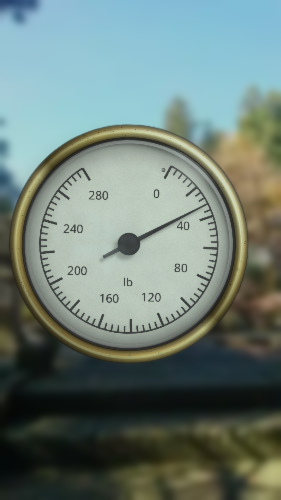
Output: **32** lb
